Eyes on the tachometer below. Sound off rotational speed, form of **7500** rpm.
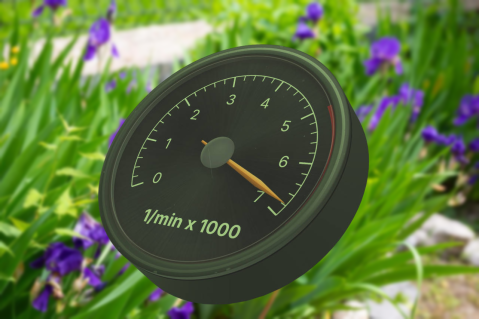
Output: **6800** rpm
